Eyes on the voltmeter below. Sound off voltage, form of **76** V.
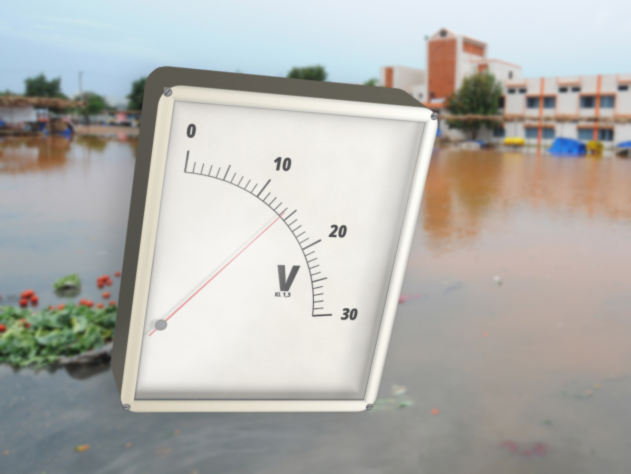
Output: **14** V
